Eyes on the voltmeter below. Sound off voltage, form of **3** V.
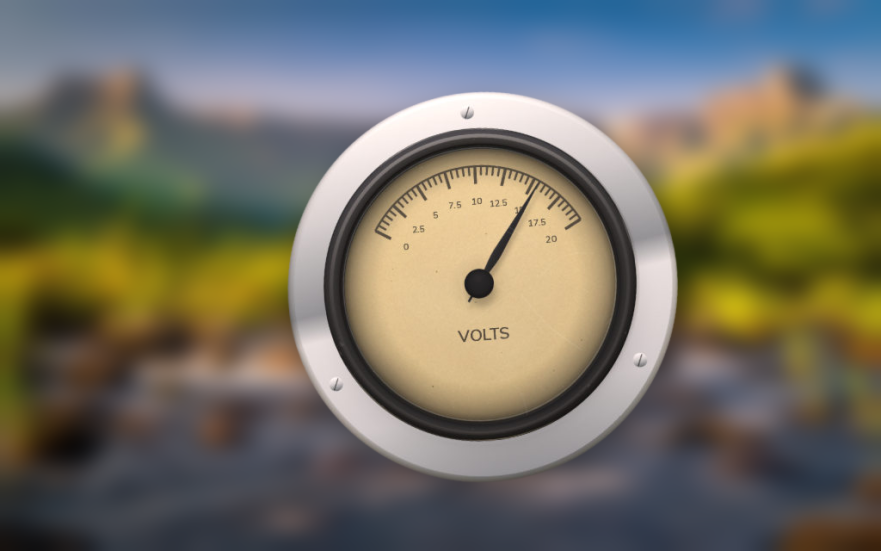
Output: **15.5** V
